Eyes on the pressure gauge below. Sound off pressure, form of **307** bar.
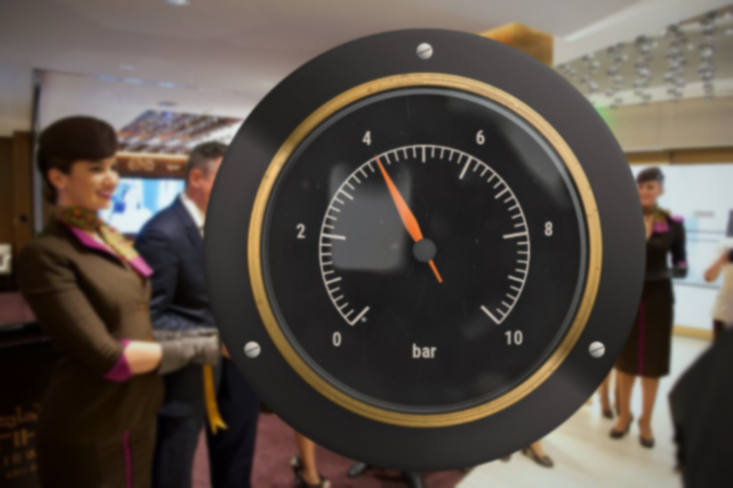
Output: **4** bar
